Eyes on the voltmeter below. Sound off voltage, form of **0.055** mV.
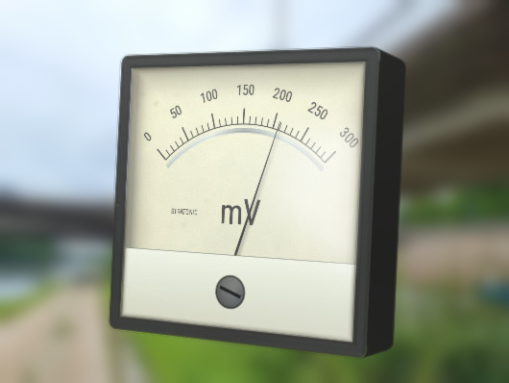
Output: **210** mV
